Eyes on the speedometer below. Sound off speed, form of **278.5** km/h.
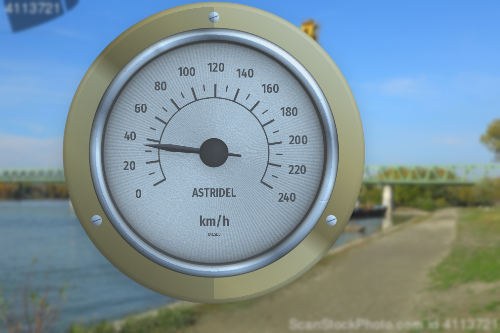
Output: **35** km/h
